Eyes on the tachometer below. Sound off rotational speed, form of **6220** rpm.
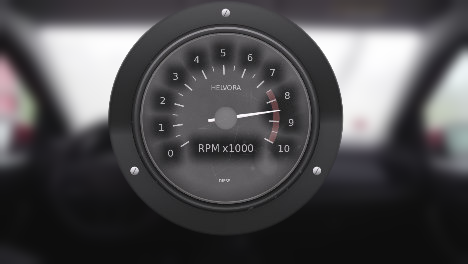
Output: **8500** rpm
